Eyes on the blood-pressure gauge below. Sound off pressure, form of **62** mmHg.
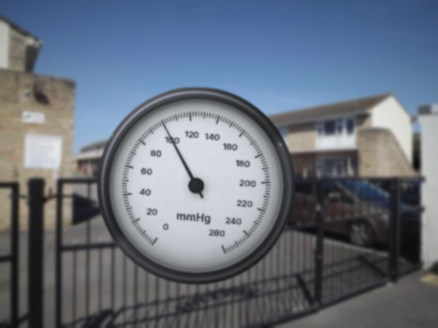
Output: **100** mmHg
